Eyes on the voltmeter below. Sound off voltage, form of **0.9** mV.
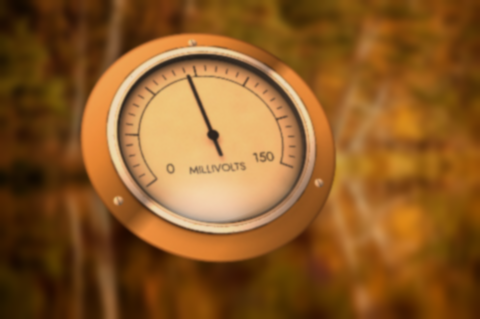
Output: **70** mV
